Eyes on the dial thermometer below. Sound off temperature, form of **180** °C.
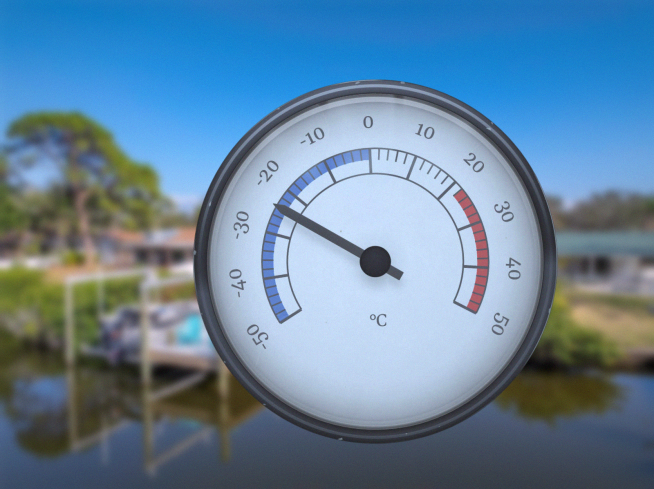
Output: **-24** °C
